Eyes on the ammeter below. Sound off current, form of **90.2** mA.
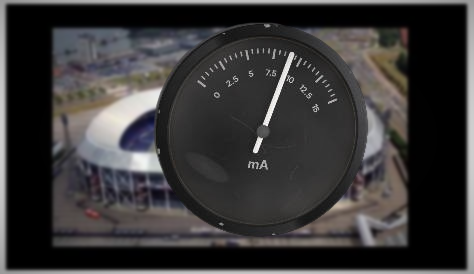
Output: **9** mA
